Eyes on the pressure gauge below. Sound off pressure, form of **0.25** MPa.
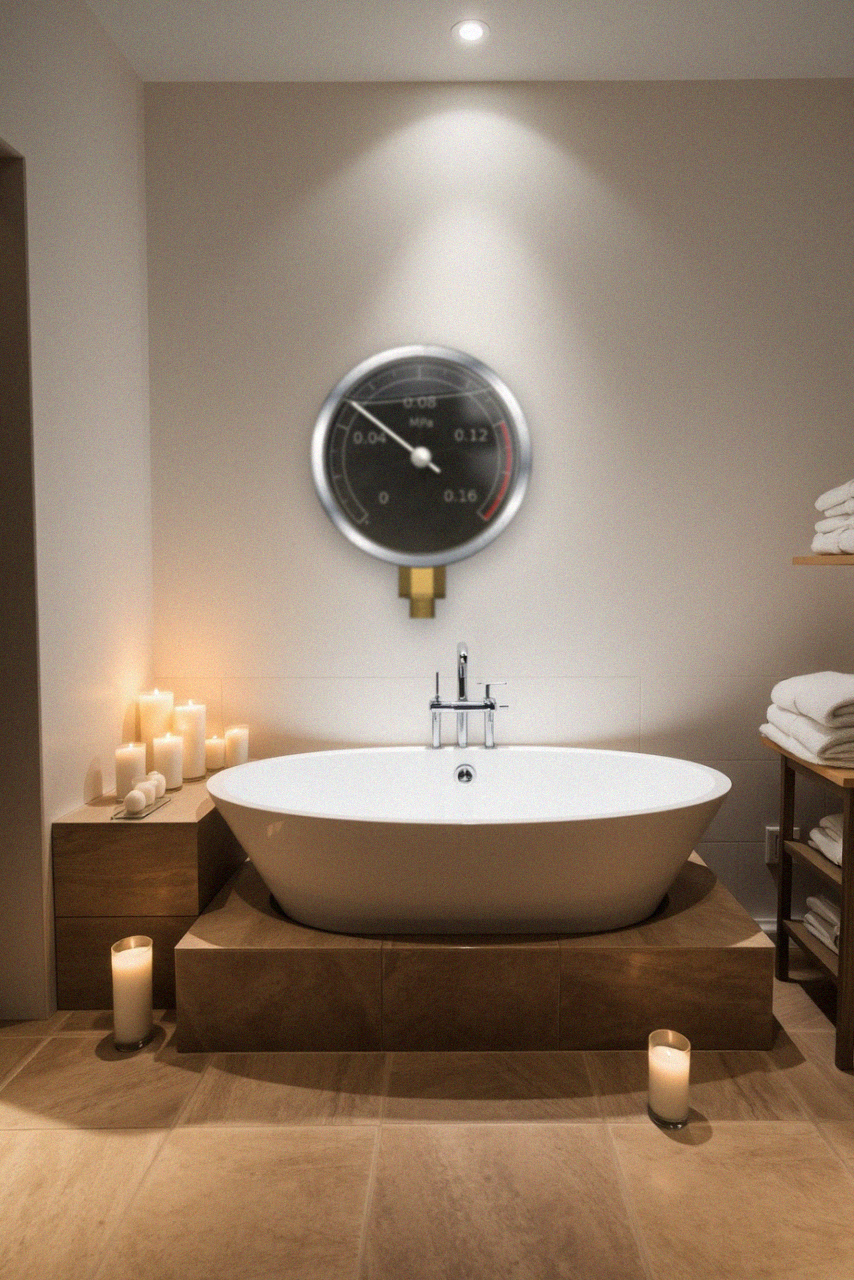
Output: **0.05** MPa
